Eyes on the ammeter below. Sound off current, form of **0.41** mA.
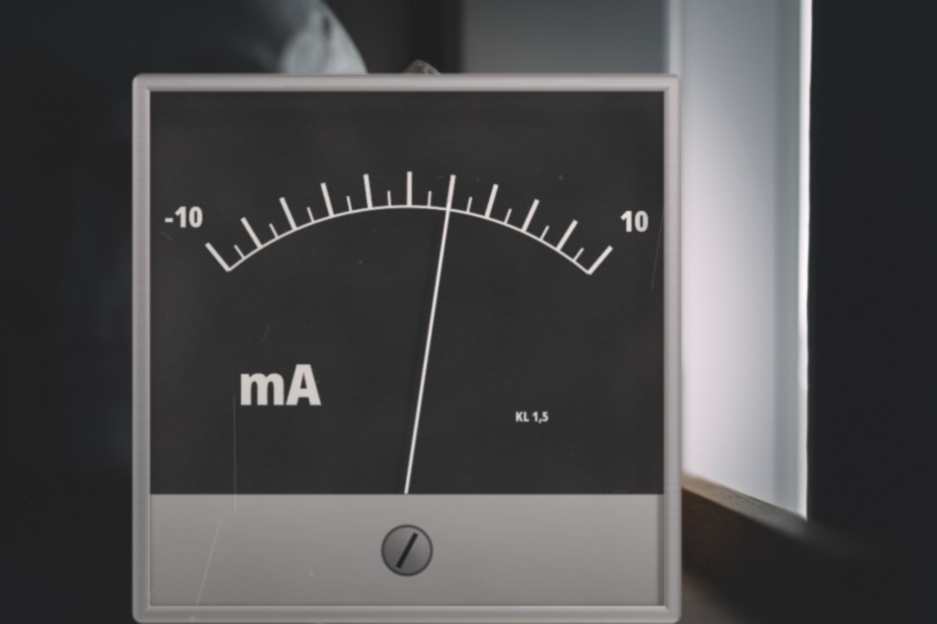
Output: **2** mA
